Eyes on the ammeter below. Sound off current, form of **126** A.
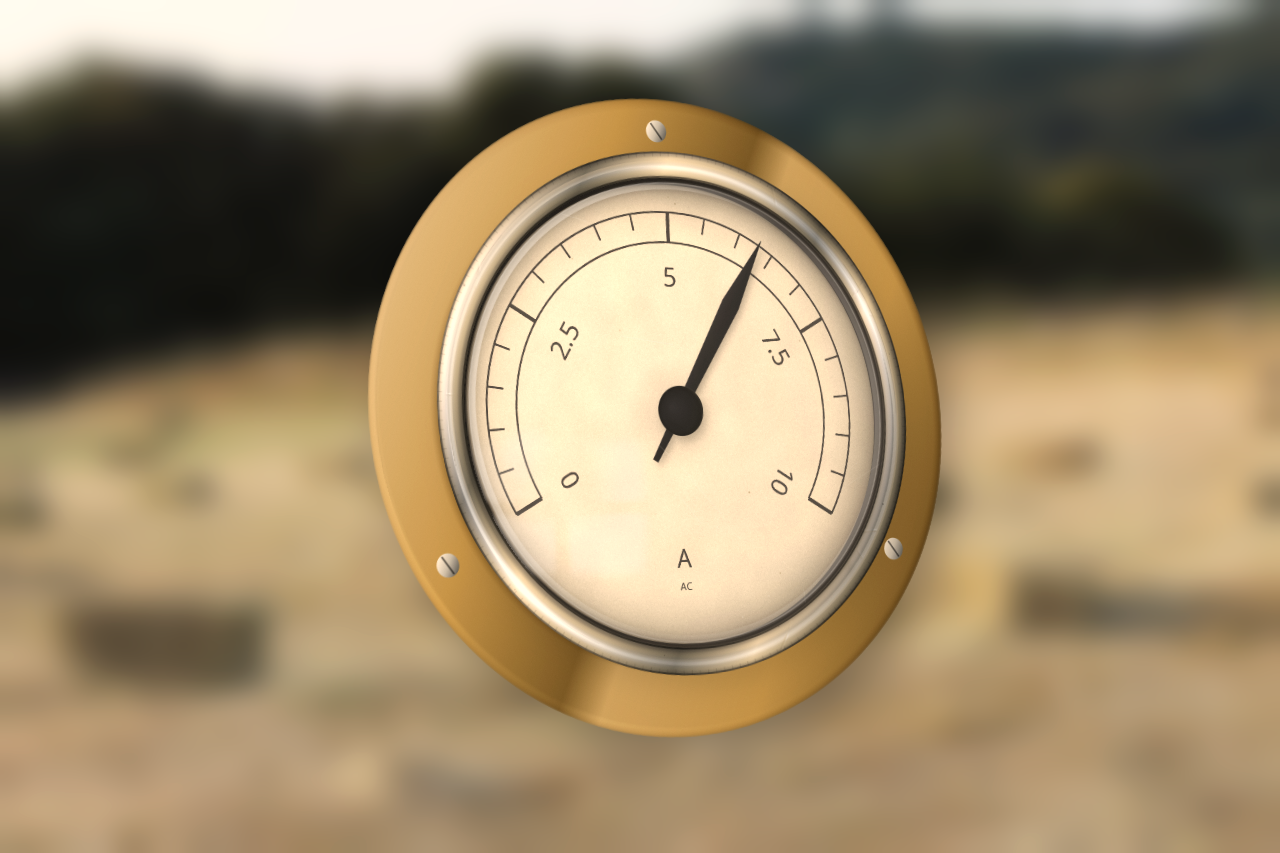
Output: **6.25** A
